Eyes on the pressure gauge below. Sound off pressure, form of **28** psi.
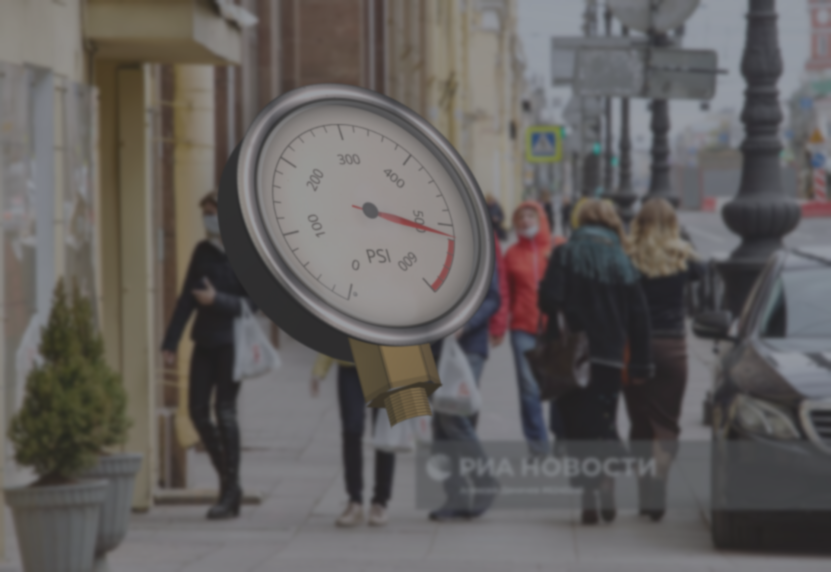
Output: **520** psi
